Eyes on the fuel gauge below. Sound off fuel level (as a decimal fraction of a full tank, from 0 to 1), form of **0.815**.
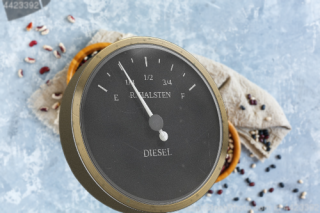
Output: **0.25**
